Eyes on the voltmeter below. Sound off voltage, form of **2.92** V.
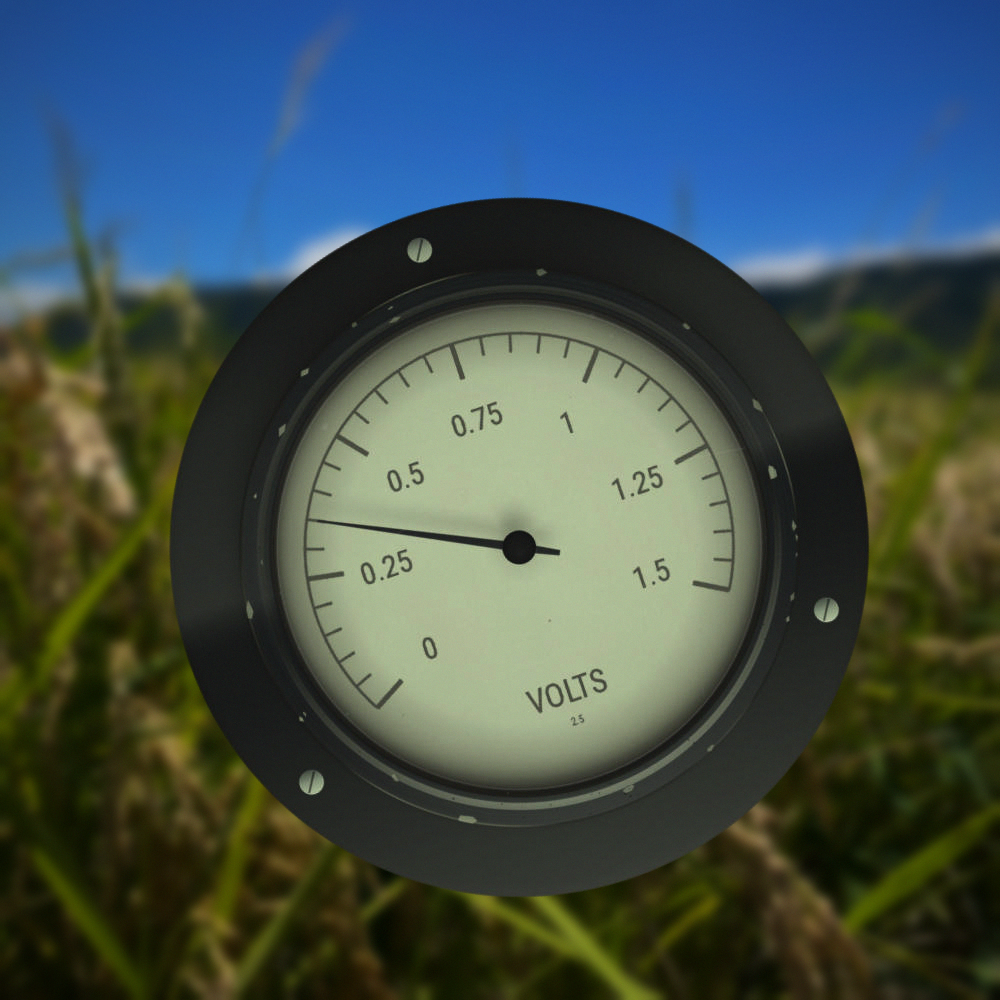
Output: **0.35** V
